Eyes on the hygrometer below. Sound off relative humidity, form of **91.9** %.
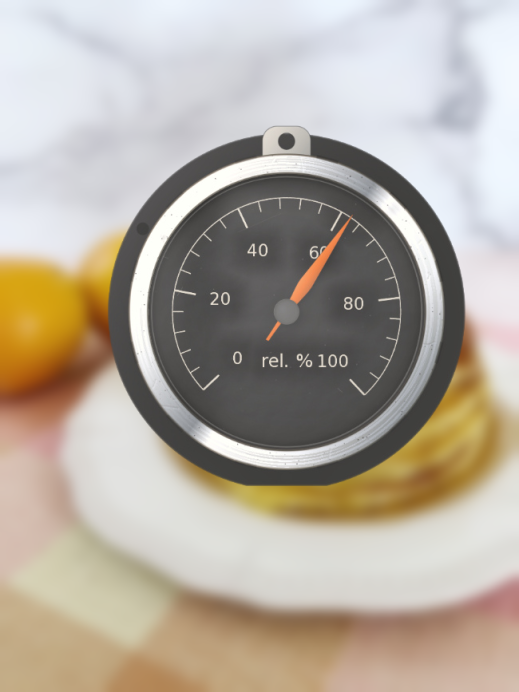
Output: **62** %
